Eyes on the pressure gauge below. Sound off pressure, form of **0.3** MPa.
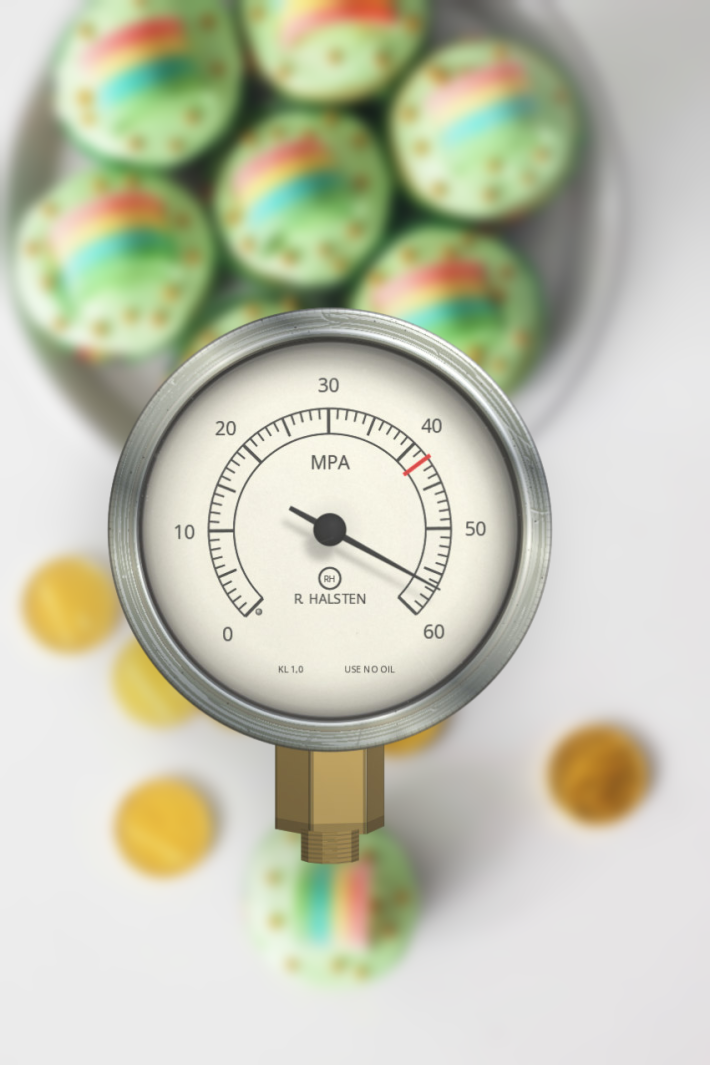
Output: **56.5** MPa
